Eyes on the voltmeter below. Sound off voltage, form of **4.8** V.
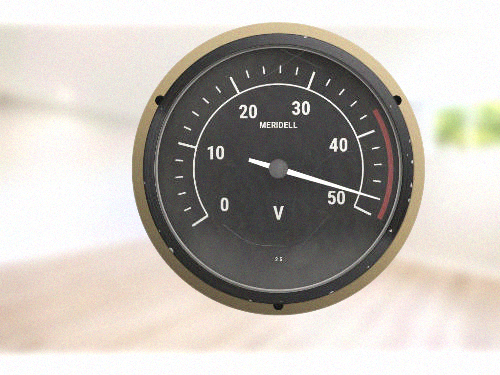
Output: **48** V
